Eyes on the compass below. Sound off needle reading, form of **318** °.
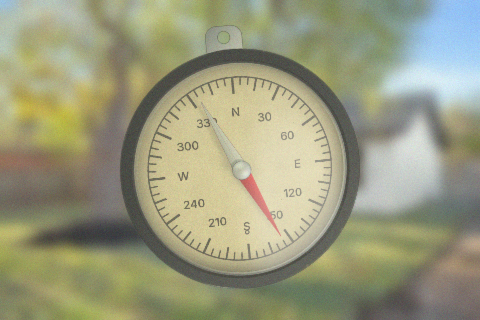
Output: **155** °
